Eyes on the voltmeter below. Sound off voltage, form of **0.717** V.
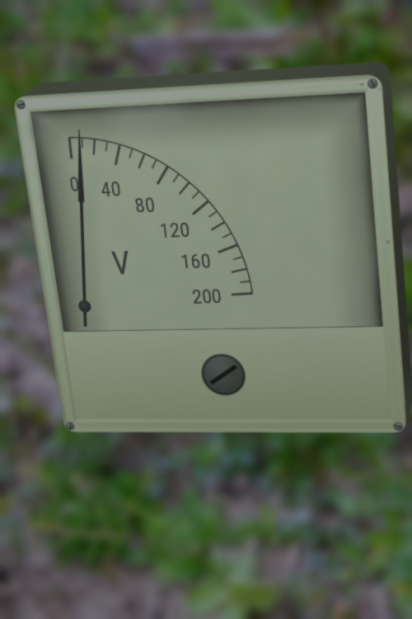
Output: **10** V
